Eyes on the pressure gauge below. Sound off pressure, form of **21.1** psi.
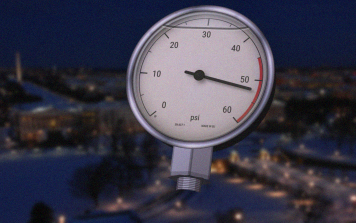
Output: **52.5** psi
